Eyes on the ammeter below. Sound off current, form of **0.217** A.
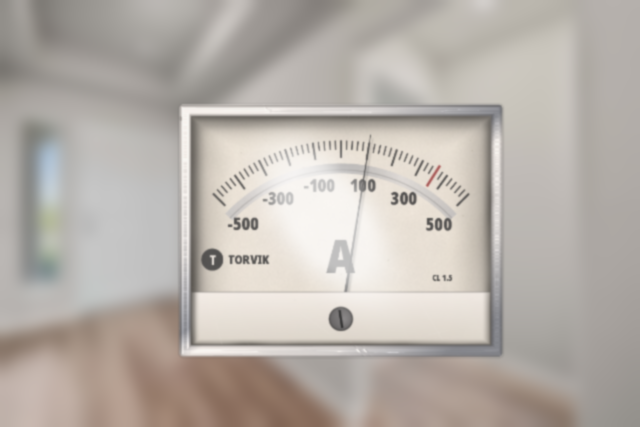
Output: **100** A
